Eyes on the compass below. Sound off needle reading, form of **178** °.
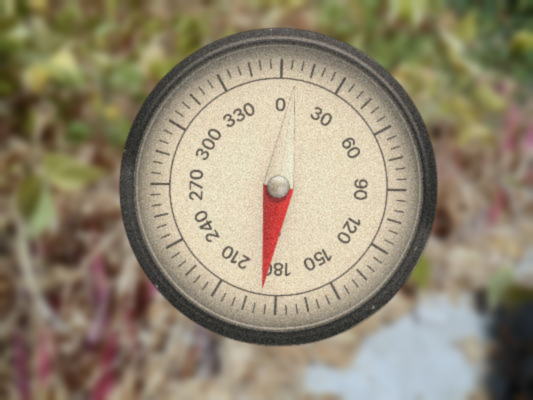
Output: **187.5** °
